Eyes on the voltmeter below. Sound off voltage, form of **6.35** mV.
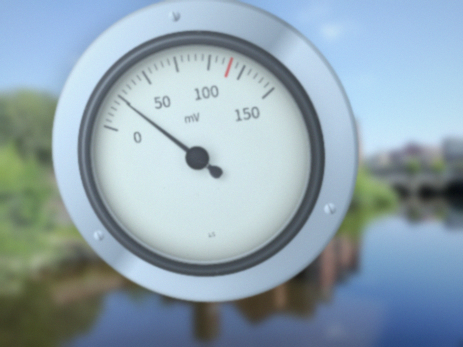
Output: **25** mV
